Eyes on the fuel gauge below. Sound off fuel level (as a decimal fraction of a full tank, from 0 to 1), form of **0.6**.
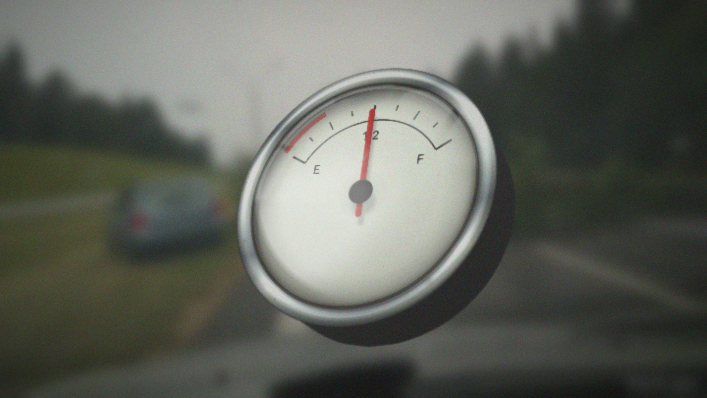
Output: **0.5**
